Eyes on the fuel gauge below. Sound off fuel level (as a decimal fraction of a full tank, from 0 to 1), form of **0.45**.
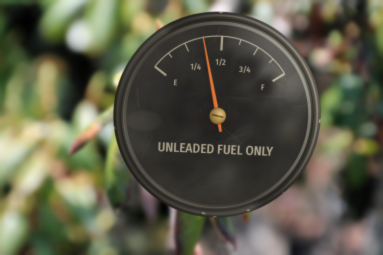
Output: **0.375**
